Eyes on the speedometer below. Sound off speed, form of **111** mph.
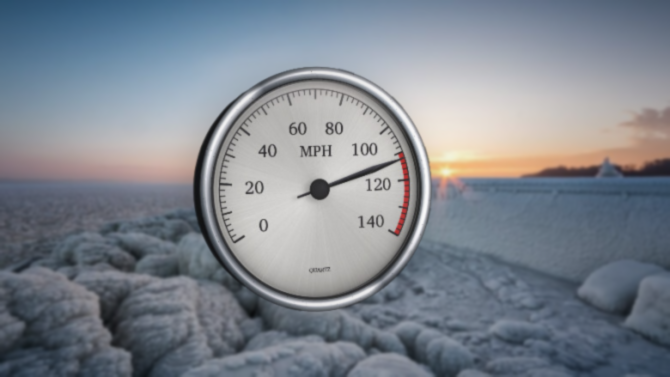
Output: **112** mph
